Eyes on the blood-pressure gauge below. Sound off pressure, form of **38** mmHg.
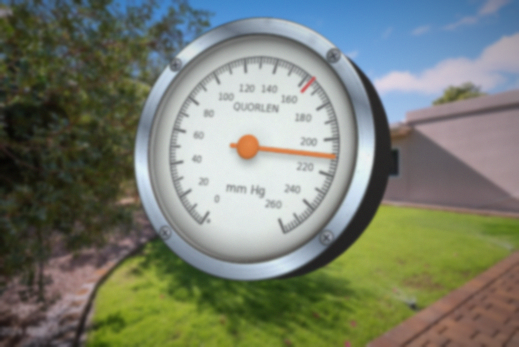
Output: **210** mmHg
